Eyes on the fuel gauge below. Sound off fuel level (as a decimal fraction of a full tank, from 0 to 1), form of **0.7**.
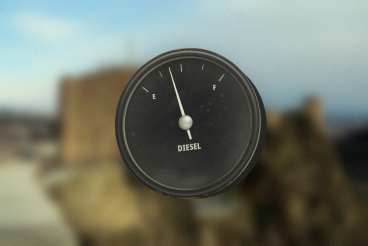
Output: **0.375**
